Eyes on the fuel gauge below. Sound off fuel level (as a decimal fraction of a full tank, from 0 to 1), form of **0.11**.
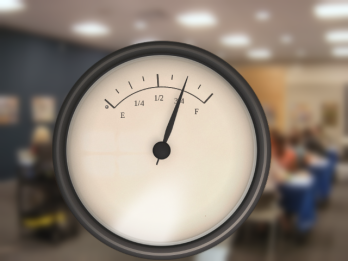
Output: **0.75**
